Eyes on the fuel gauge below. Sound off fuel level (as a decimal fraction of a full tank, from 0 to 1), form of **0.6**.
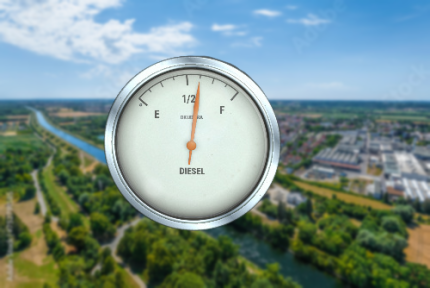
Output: **0.625**
